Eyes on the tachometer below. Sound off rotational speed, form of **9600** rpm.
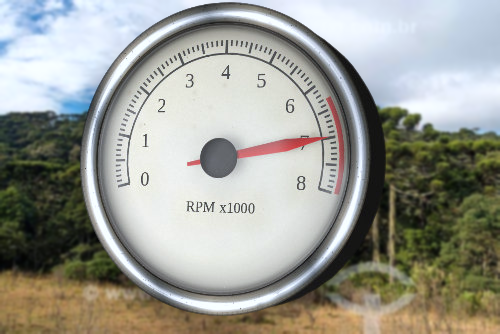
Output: **7000** rpm
